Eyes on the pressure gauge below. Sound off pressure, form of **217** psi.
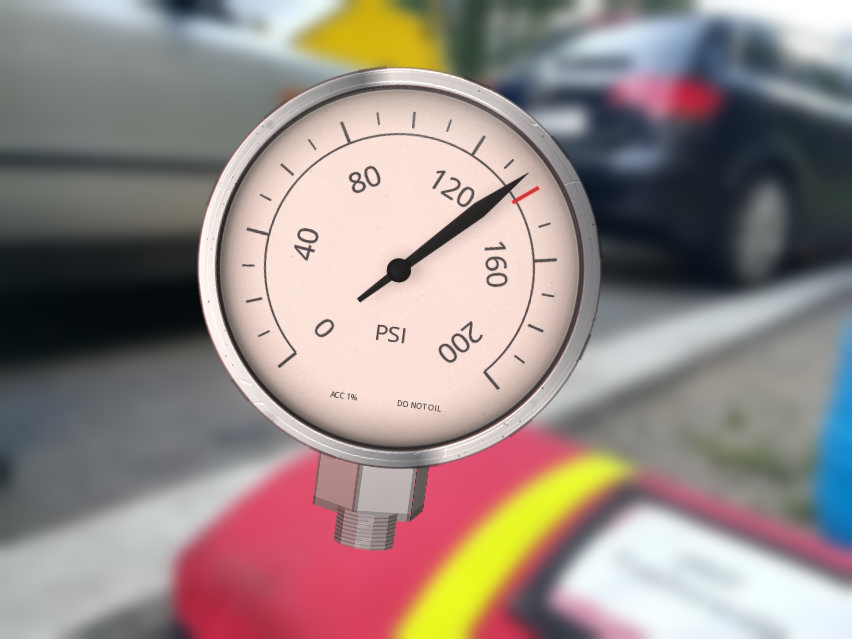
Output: **135** psi
